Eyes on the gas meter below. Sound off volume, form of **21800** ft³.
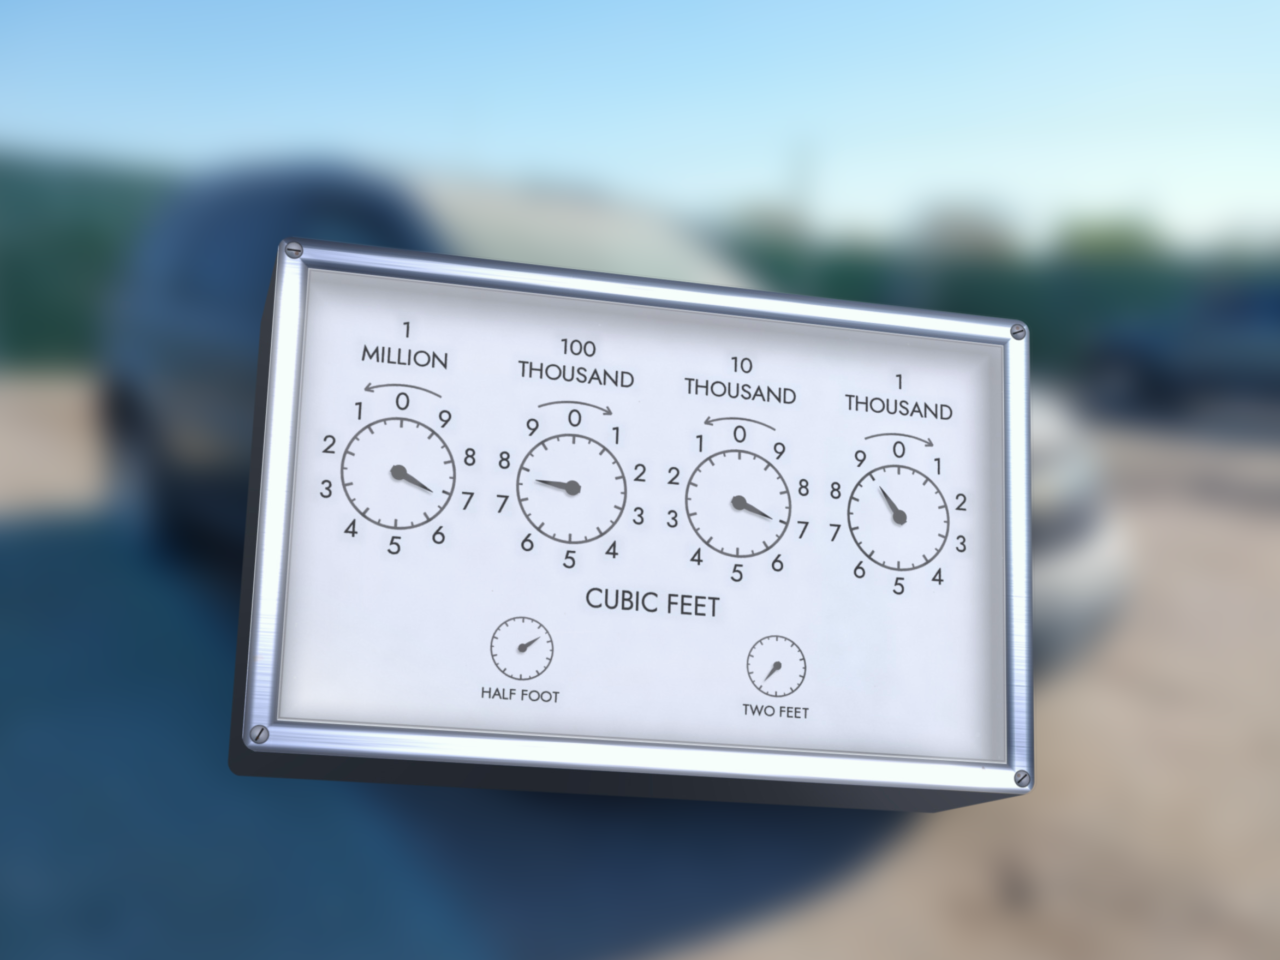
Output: **676900** ft³
